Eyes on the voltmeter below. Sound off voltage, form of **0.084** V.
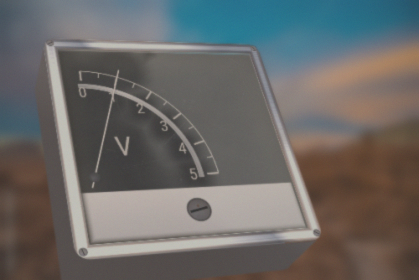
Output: **1** V
